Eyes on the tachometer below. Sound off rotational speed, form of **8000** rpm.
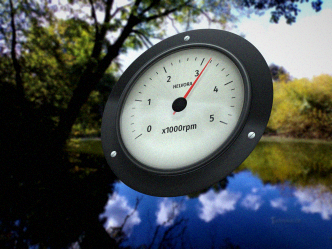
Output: **3200** rpm
